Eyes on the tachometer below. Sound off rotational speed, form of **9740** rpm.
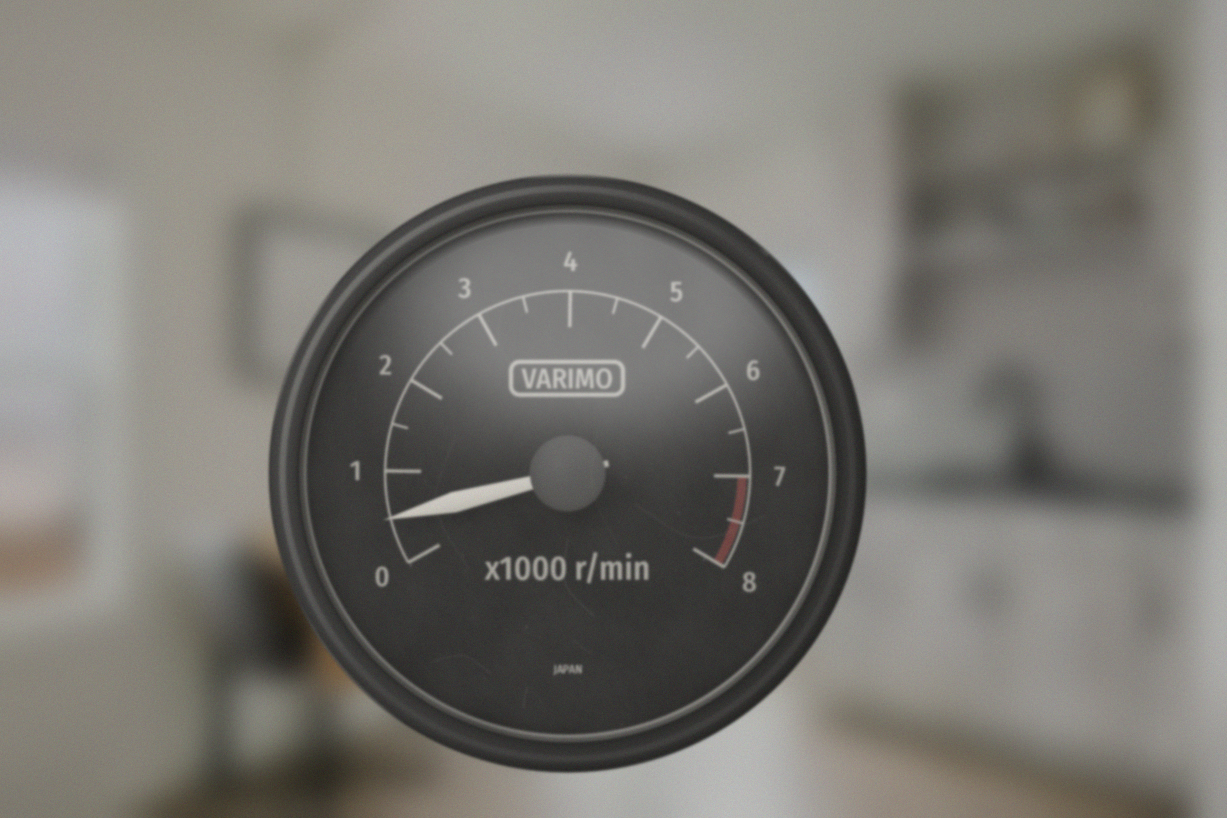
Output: **500** rpm
